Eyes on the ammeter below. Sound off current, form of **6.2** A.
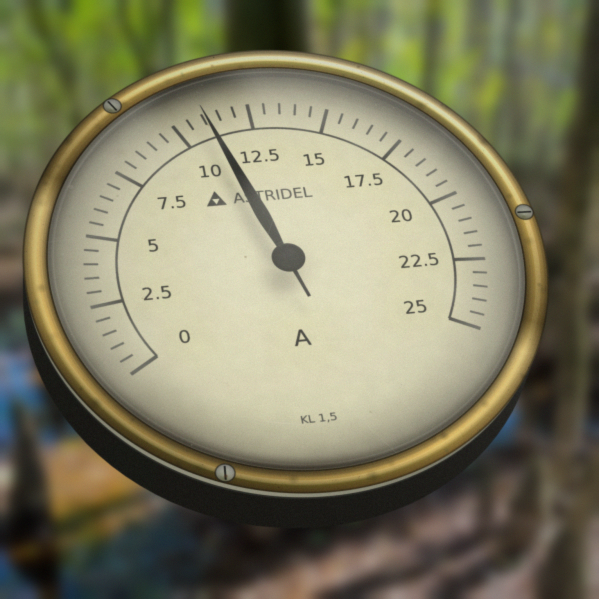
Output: **11** A
